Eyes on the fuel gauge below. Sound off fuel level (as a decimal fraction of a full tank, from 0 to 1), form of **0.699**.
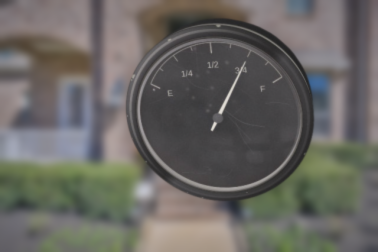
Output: **0.75**
